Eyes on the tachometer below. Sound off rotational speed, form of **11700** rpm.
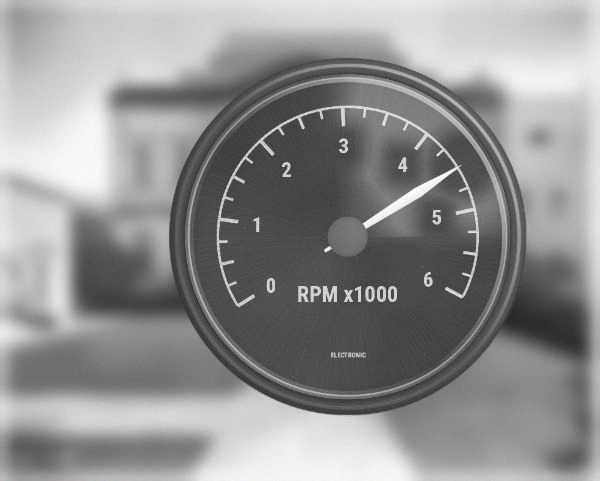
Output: **4500** rpm
